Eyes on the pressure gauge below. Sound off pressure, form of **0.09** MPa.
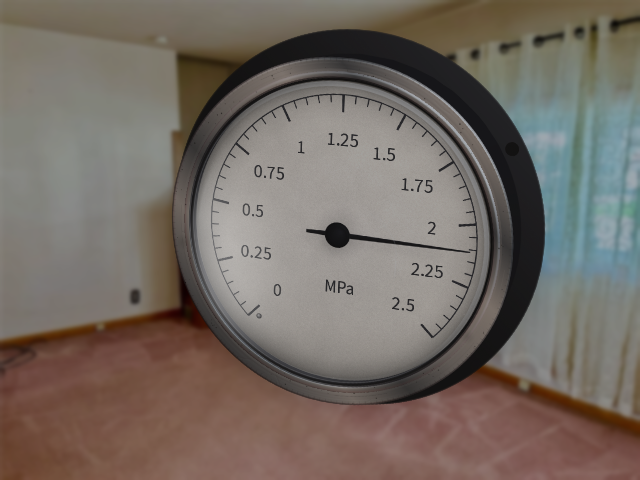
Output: **2.1** MPa
